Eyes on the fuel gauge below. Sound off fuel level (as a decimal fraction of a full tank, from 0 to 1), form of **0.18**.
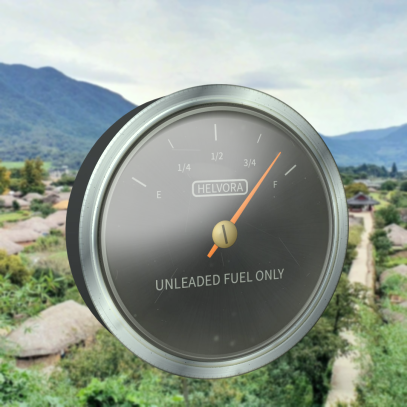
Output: **0.875**
